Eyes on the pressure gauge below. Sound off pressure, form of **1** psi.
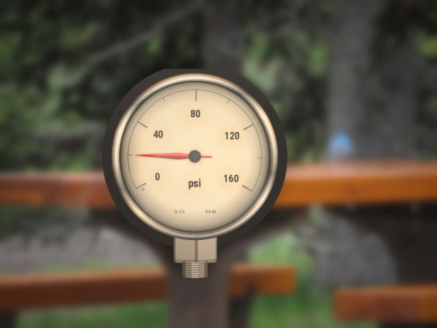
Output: **20** psi
